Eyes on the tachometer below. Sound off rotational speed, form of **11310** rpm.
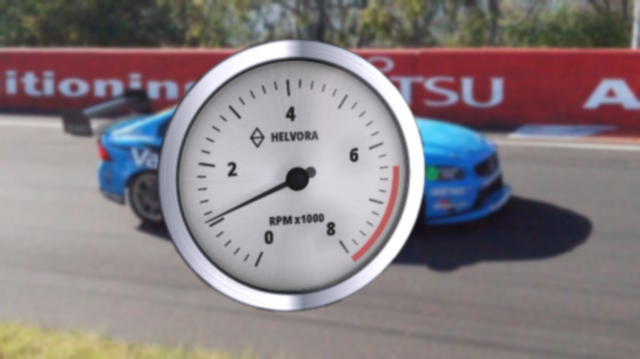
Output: **1100** rpm
